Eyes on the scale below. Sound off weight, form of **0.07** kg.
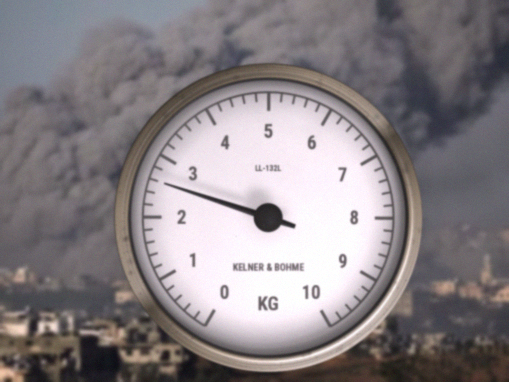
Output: **2.6** kg
